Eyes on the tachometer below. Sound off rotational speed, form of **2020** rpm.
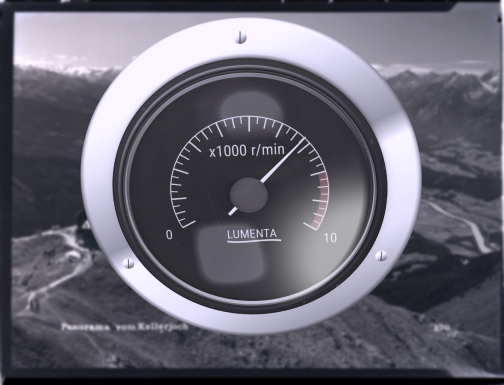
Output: **6750** rpm
